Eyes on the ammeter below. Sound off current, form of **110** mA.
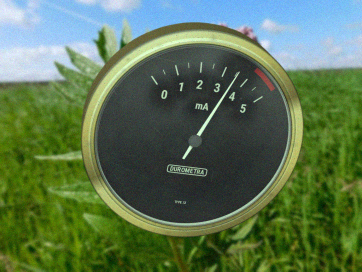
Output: **3.5** mA
